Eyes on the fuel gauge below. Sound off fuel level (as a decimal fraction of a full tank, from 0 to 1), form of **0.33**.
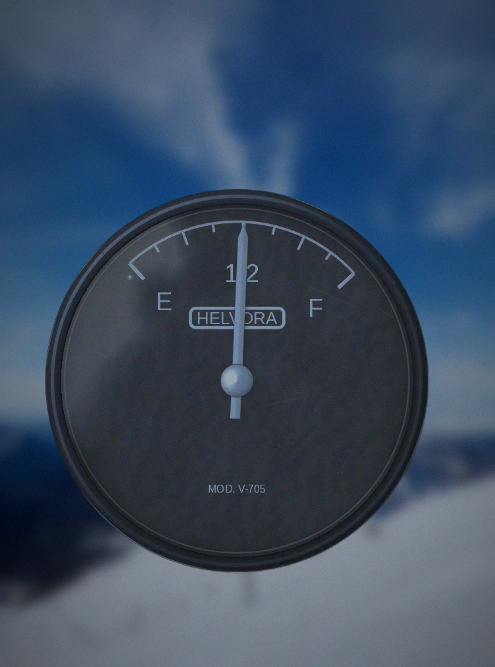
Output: **0.5**
